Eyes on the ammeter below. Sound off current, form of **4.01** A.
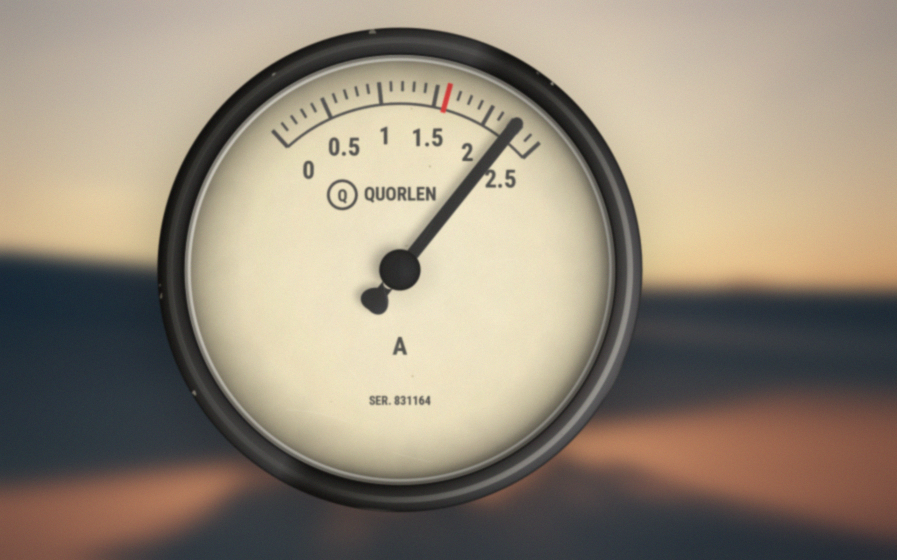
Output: **2.25** A
